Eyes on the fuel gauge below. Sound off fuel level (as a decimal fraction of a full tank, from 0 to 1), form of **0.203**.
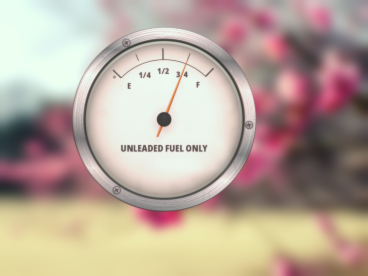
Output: **0.75**
